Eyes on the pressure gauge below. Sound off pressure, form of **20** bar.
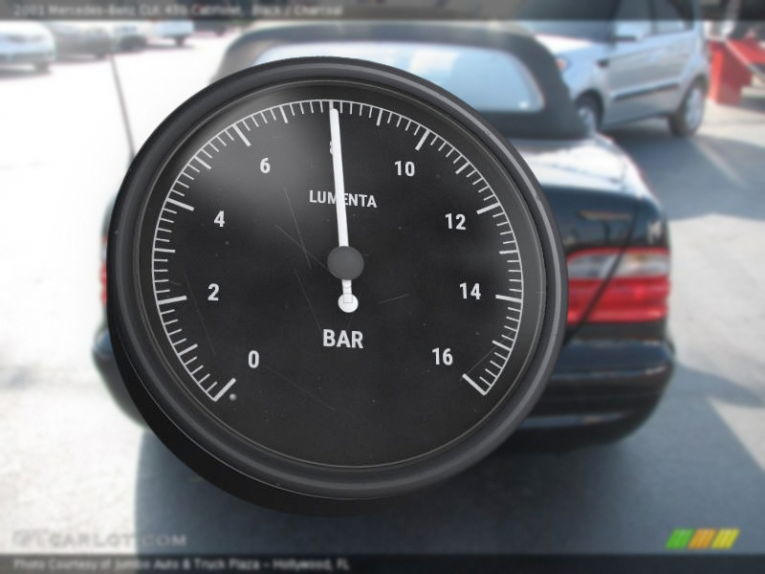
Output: **8** bar
